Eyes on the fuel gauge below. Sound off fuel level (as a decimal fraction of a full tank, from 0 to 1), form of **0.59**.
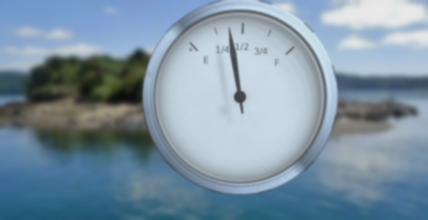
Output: **0.375**
